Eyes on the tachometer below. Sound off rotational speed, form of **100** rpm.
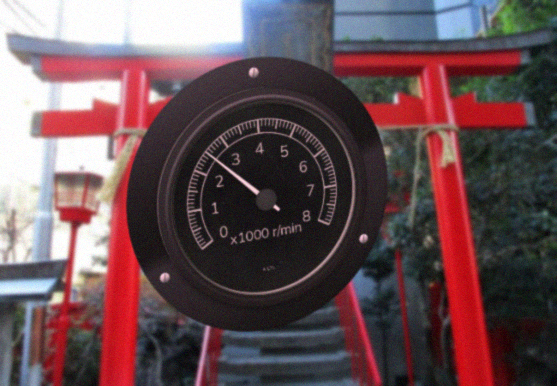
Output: **2500** rpm
